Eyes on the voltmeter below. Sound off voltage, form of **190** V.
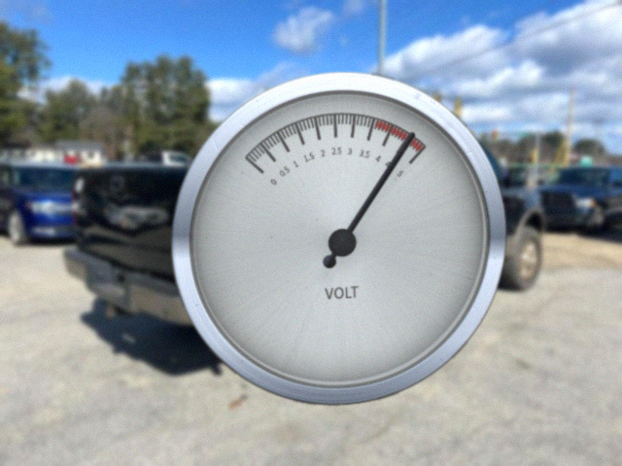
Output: **4.5** V
